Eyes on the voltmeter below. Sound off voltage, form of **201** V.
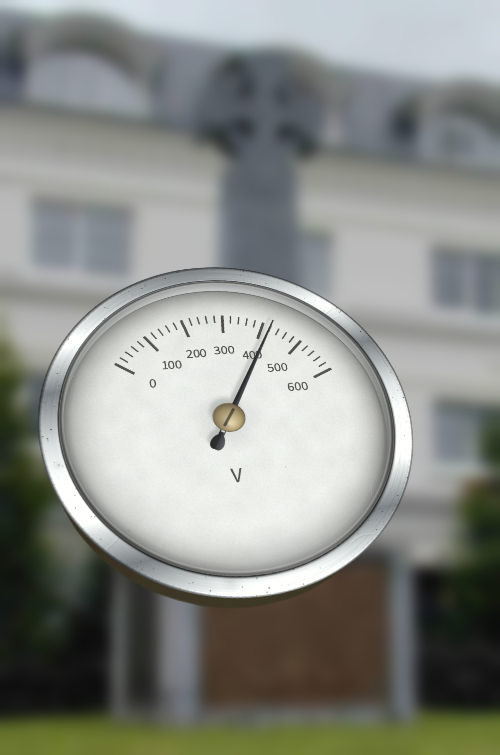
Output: **420** V
